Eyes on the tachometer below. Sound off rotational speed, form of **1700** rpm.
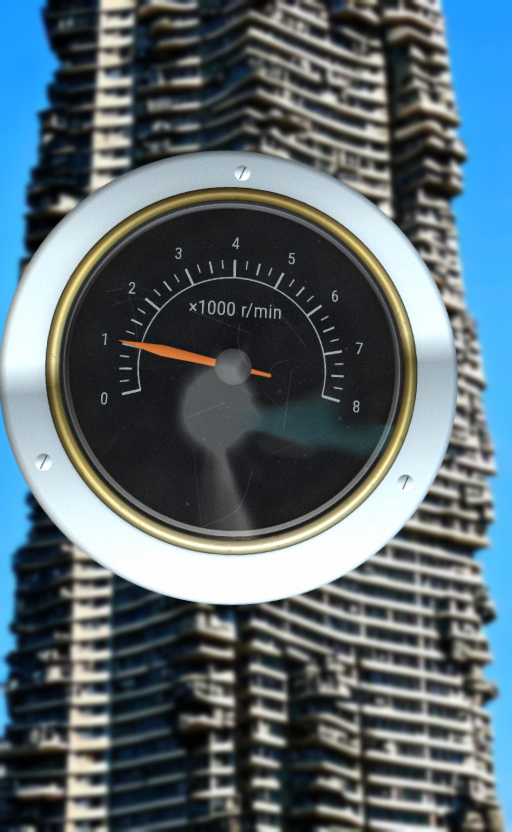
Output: **1000** rpm
